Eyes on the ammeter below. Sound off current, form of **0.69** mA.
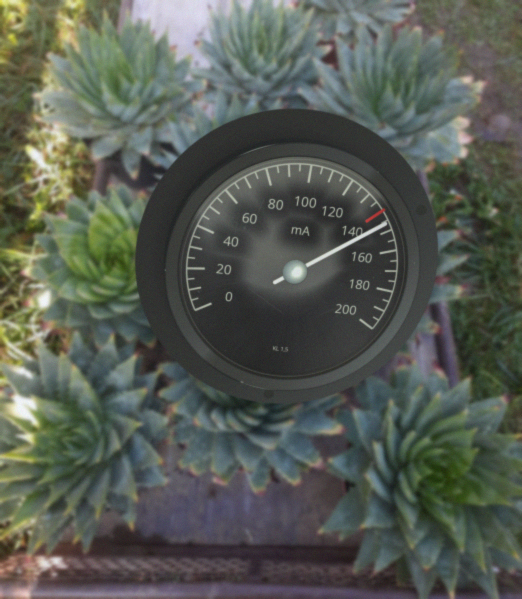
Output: **145** mA
